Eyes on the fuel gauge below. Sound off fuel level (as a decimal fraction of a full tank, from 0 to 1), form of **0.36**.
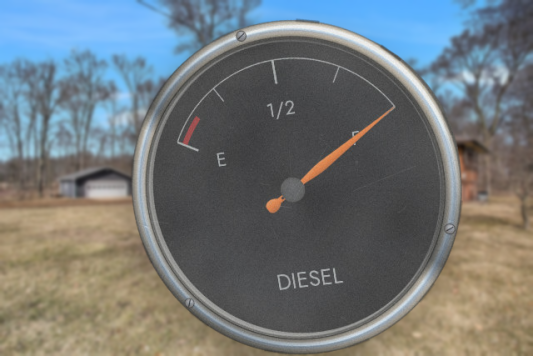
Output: **1**
